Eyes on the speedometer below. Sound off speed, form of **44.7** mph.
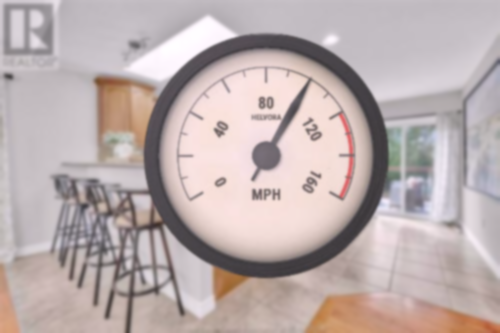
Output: **100** mph
